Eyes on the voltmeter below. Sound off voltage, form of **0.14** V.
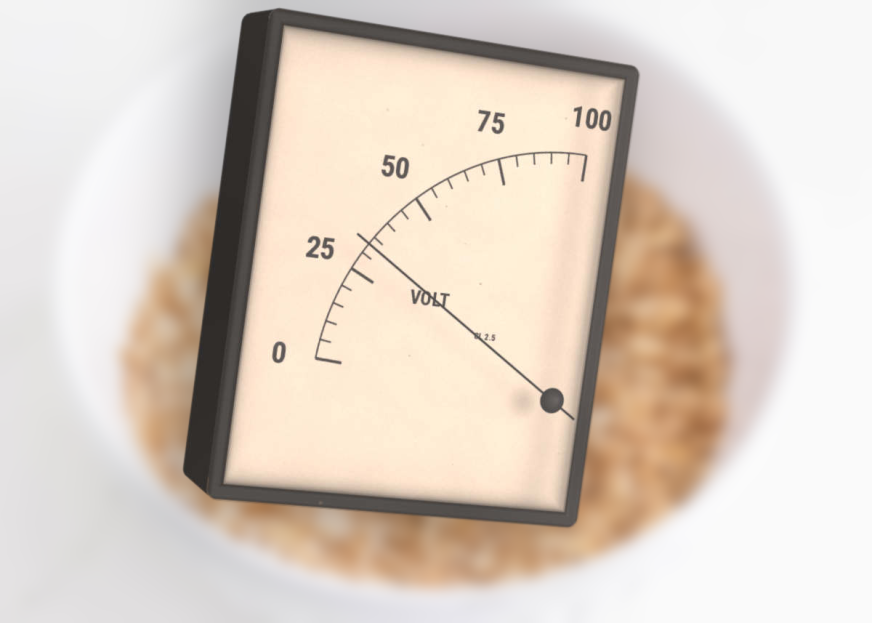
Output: **32.5** V
